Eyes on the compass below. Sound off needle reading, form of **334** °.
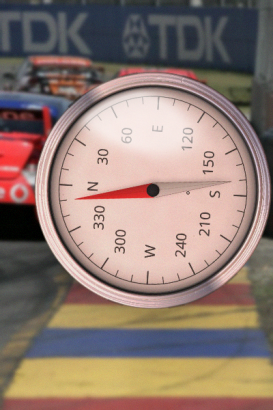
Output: **350** °
